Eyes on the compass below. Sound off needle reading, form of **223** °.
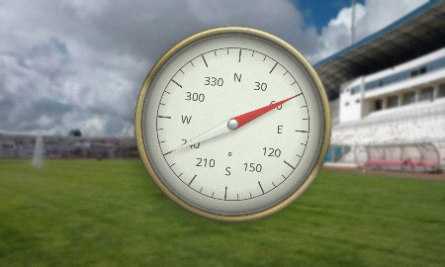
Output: **60** °
